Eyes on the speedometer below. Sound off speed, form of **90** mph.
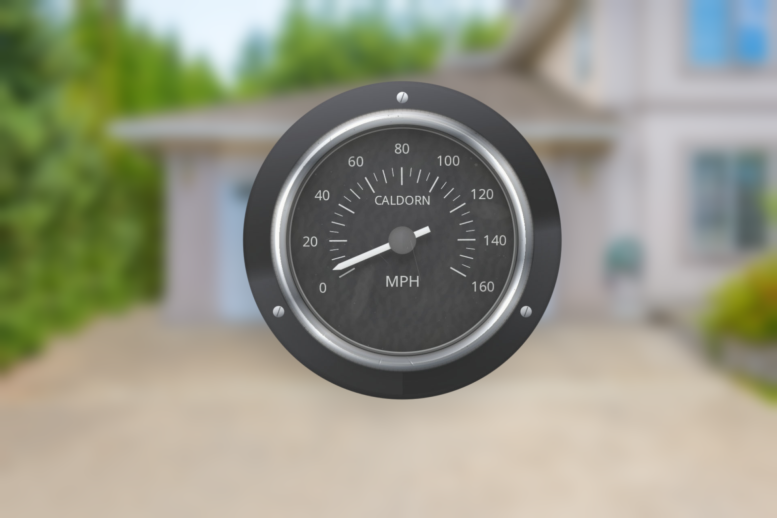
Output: **5** mph
